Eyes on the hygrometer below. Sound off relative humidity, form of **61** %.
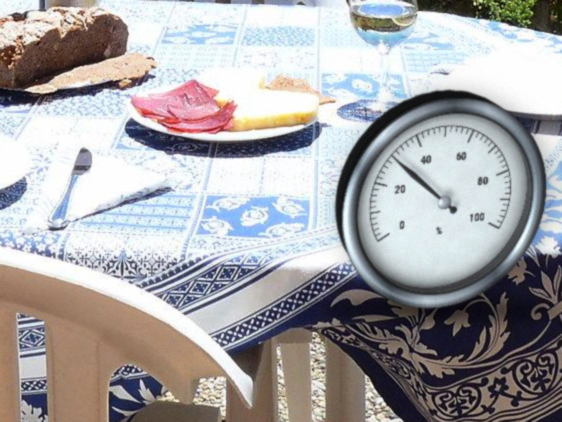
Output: **30** %
